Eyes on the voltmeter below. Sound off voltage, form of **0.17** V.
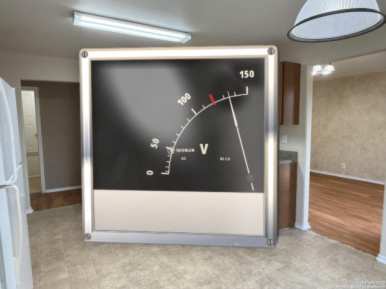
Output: **135** V
